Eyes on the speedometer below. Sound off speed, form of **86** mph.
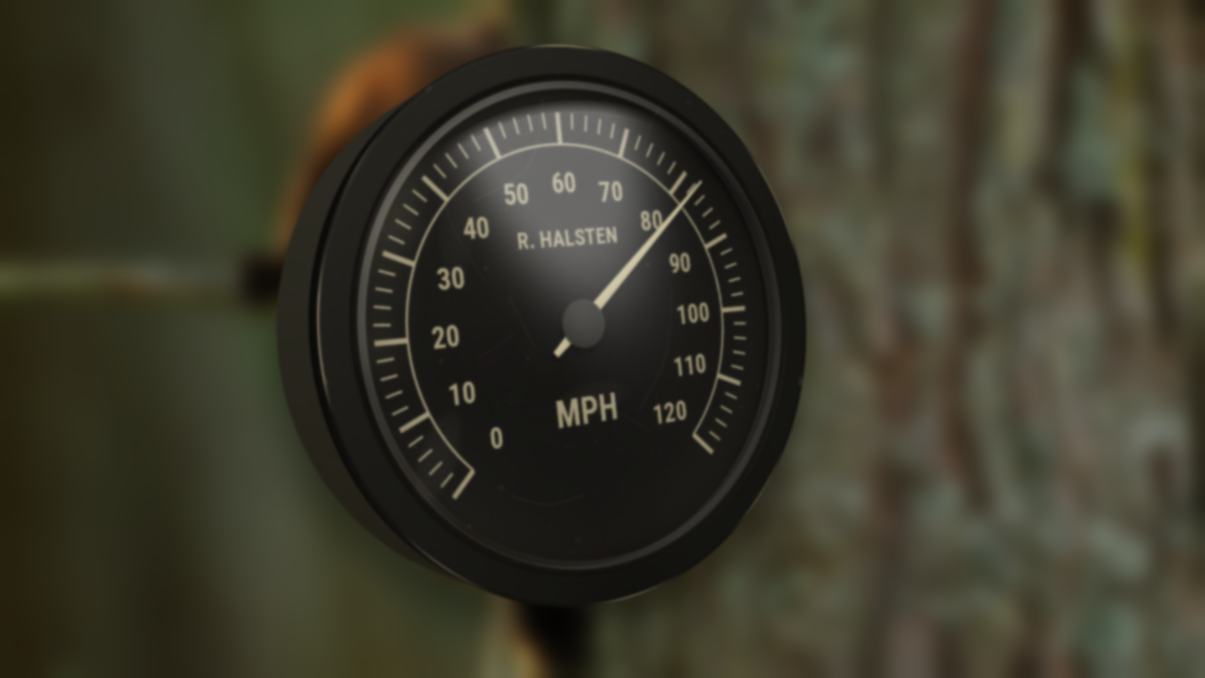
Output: **82** mph
